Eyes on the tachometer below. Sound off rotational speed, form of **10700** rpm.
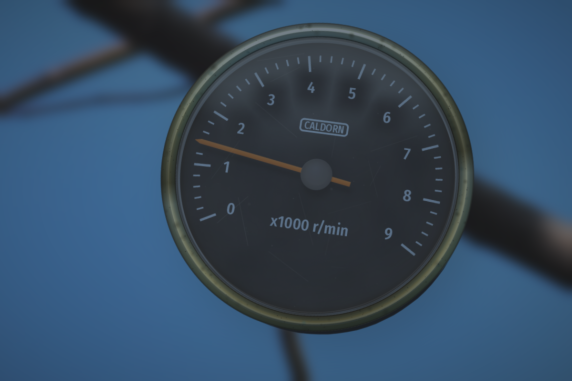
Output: **1400** rpm
